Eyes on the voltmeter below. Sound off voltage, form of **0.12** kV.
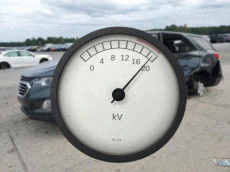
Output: **19** kV
